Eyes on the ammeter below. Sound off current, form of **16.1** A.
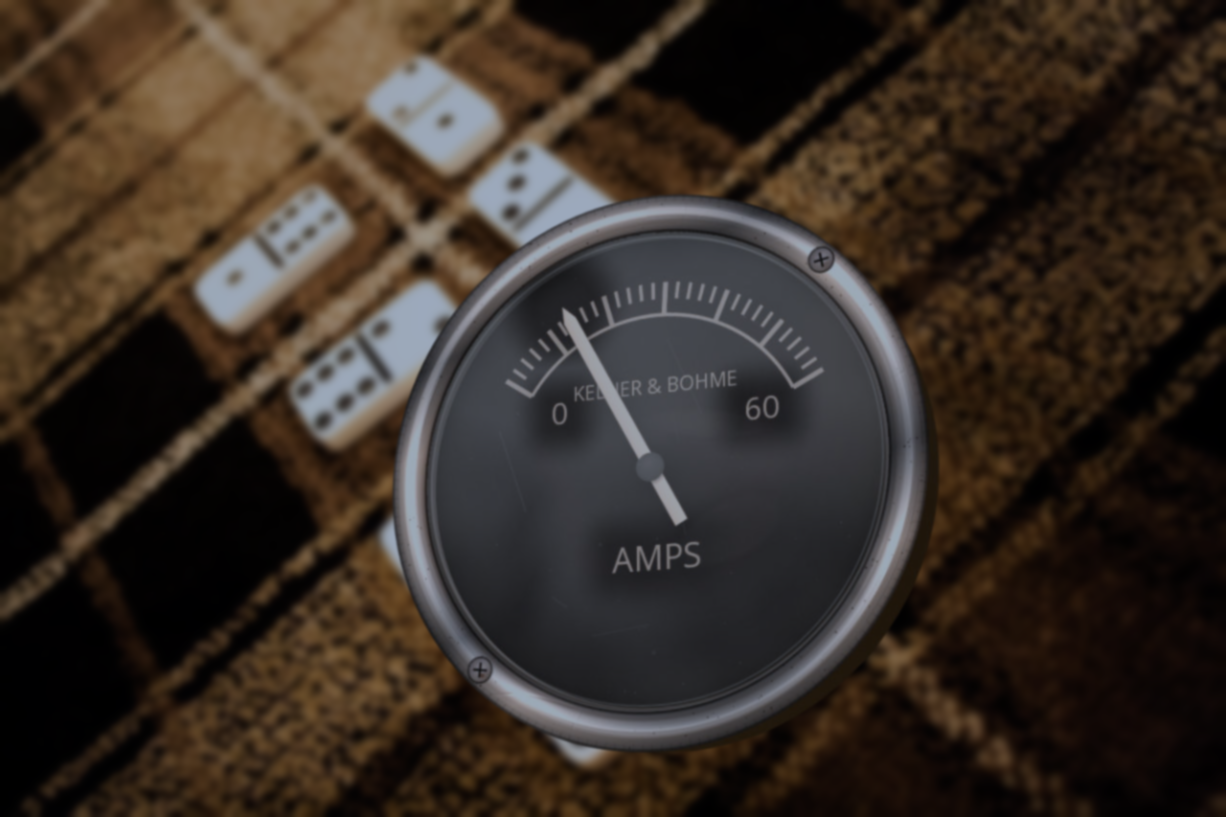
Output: **14** A
